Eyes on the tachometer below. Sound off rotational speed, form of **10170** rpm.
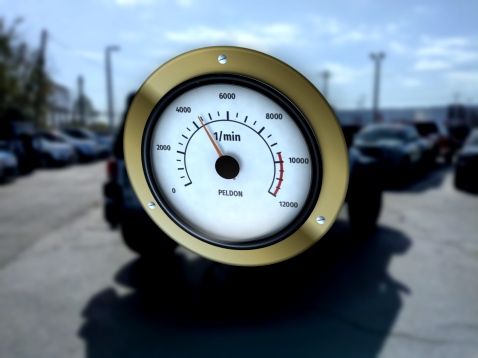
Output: **4500** rpm
